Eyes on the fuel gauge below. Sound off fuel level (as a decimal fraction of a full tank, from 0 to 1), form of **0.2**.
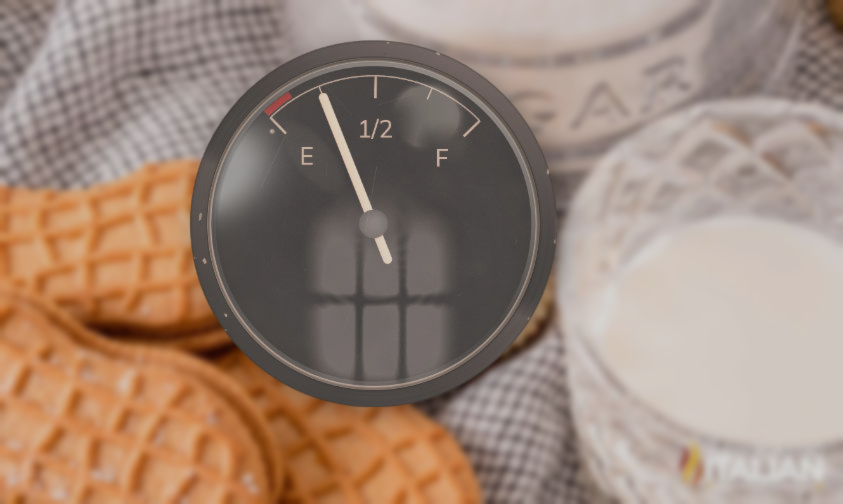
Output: **0.25**
